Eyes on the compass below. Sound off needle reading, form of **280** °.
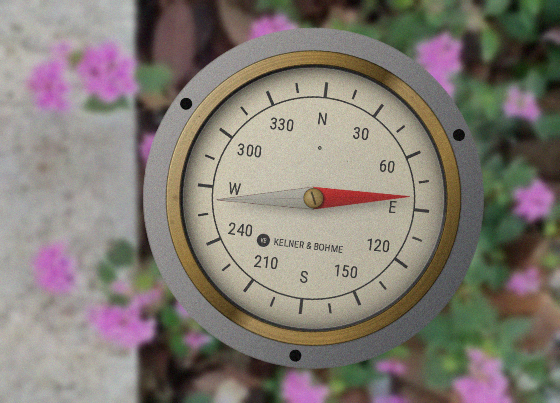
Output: **82.5** °
